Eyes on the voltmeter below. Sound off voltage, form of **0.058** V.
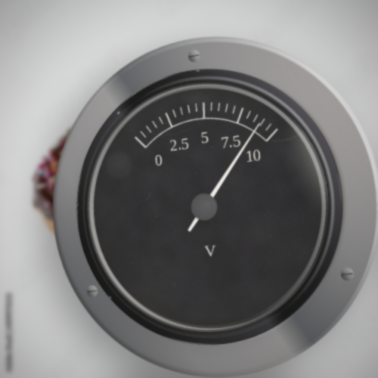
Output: **9** V
